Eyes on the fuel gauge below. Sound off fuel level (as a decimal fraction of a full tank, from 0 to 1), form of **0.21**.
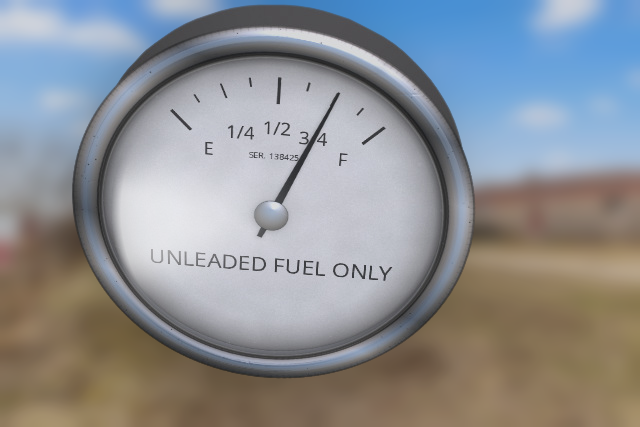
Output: **0.75**
